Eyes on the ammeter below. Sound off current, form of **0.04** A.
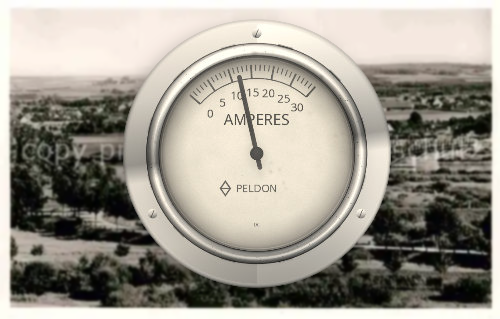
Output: **12** A
